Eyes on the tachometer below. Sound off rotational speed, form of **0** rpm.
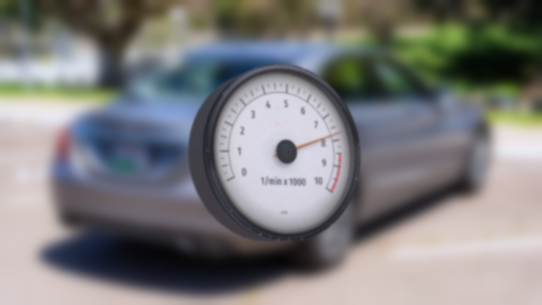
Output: **7750** rpm
